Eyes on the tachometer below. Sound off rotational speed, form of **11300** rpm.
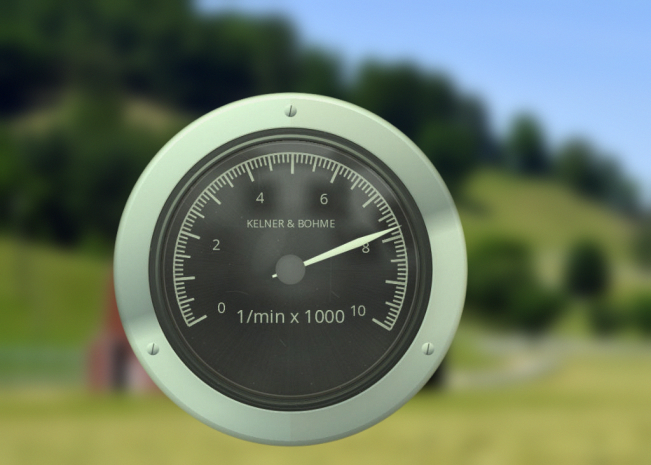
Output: **7800** rpm
